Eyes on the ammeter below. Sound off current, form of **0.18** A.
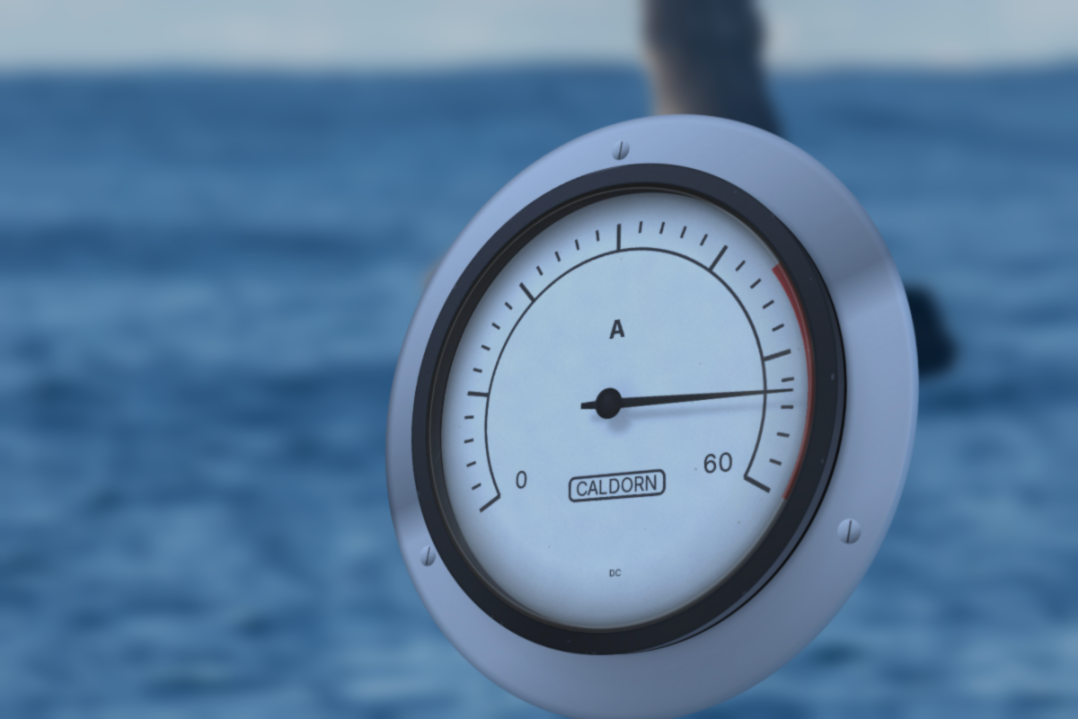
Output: **53** A
